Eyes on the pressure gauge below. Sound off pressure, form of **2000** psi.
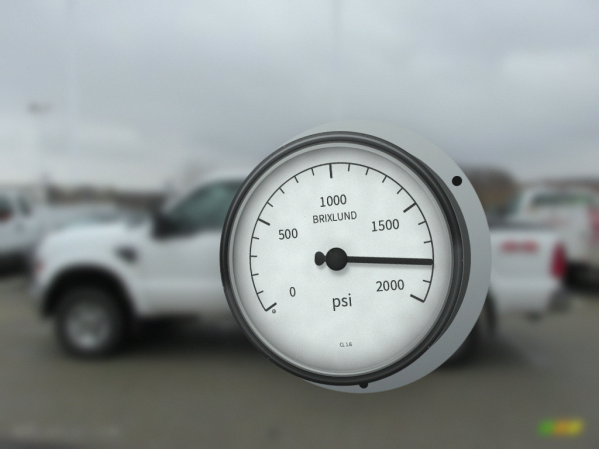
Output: **1800** psi
